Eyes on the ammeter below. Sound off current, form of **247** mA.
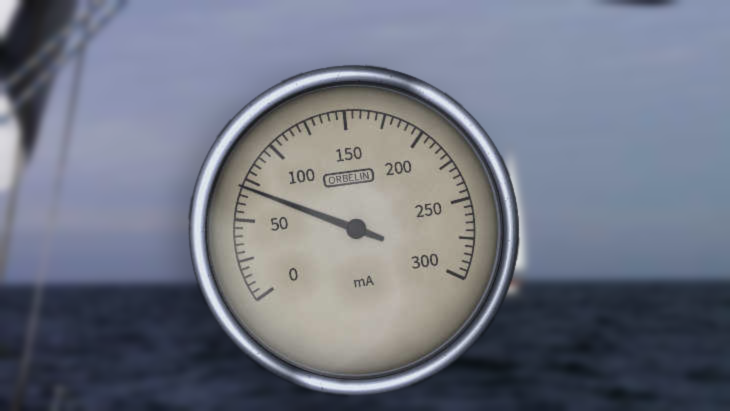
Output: **70** mA
